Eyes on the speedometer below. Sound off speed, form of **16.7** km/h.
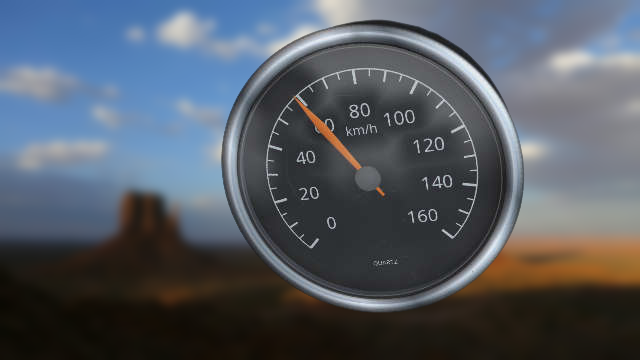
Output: **60** km/h
